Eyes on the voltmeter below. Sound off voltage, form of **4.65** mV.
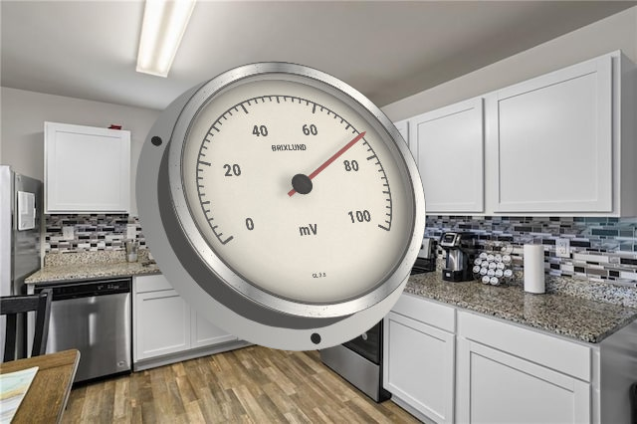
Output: **74** mV
